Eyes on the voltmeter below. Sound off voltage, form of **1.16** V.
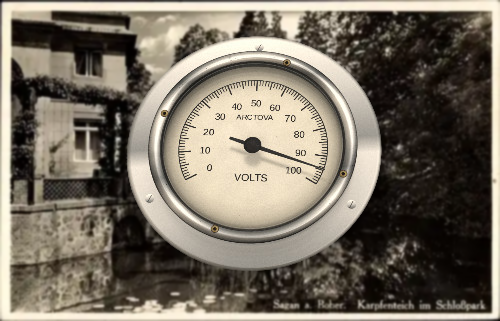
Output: **95** V
